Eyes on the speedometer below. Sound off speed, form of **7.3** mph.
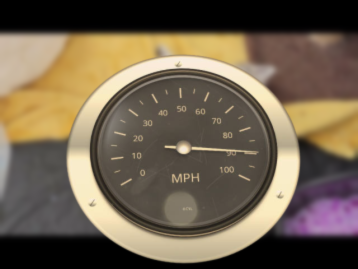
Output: **90** mph
